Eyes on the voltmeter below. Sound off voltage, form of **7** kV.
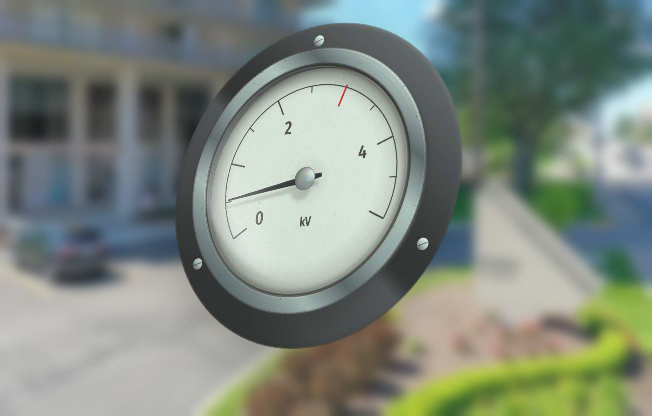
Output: **0.5** kV
